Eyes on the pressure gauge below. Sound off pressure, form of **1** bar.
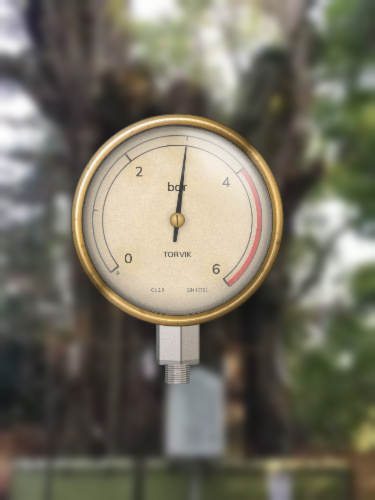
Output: **3** bar
